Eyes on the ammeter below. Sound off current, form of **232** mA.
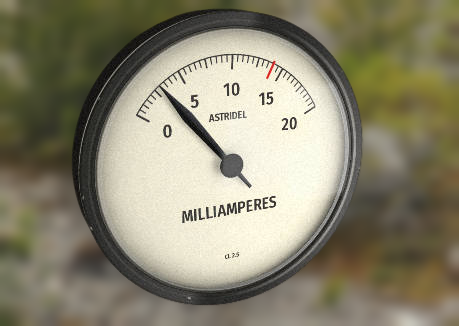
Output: **3** mA
